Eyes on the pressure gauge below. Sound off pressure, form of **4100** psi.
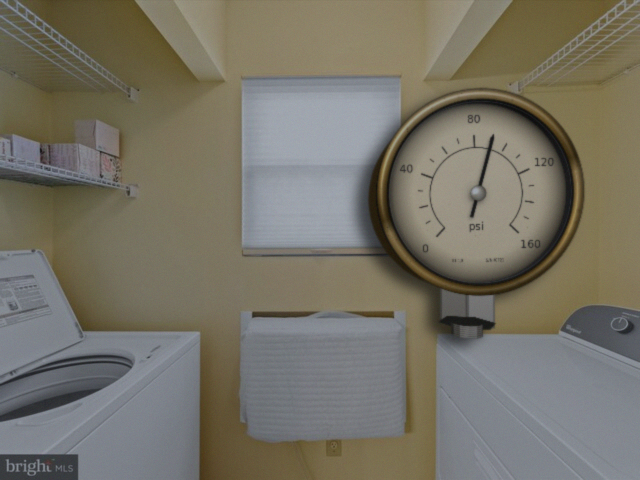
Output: **90** psi
